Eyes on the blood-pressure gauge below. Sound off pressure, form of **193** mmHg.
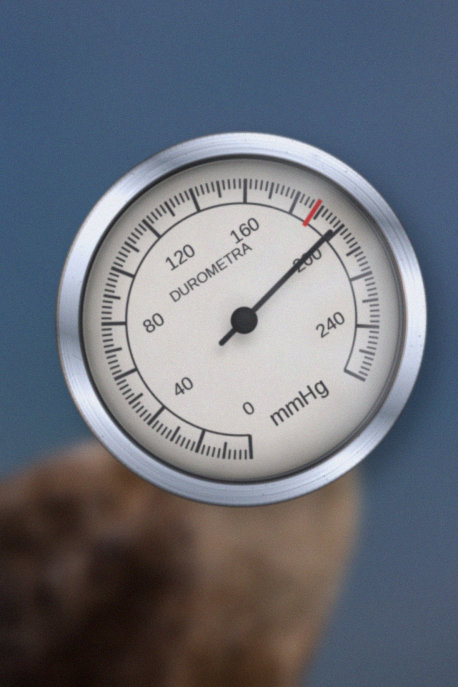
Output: **198** mmHg
